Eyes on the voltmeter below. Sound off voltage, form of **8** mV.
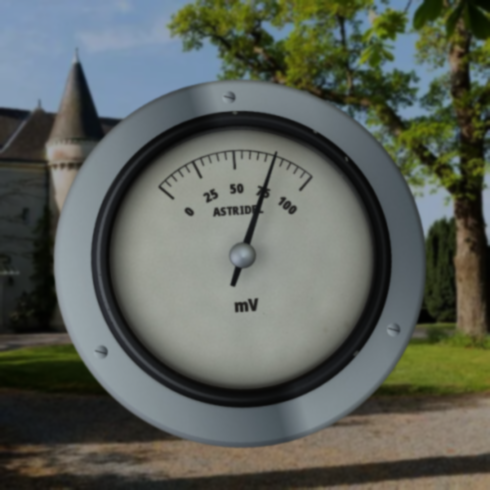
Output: **75** mV
